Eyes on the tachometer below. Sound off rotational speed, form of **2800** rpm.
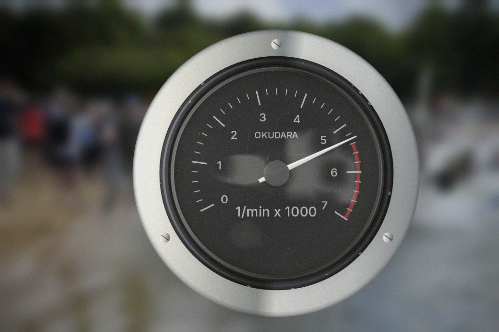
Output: **5300** rpm
